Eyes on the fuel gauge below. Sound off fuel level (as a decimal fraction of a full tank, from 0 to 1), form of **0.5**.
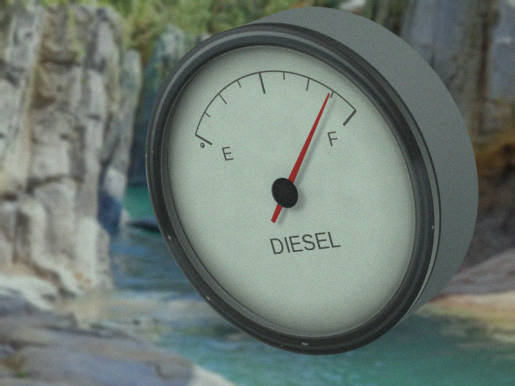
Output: **0.875**
